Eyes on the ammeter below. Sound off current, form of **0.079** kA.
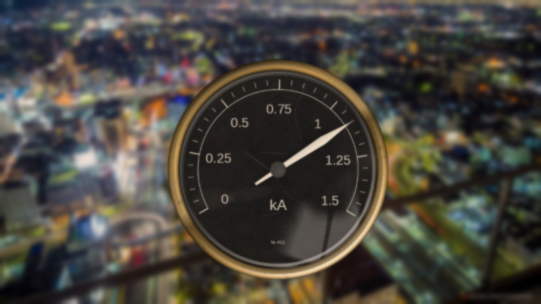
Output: **1.1** kA
